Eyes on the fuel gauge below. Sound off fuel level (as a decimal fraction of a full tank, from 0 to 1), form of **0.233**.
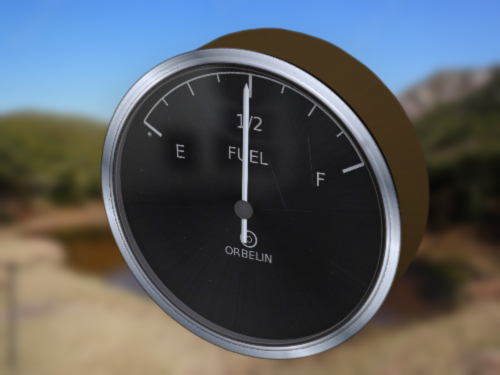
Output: **0.5**
